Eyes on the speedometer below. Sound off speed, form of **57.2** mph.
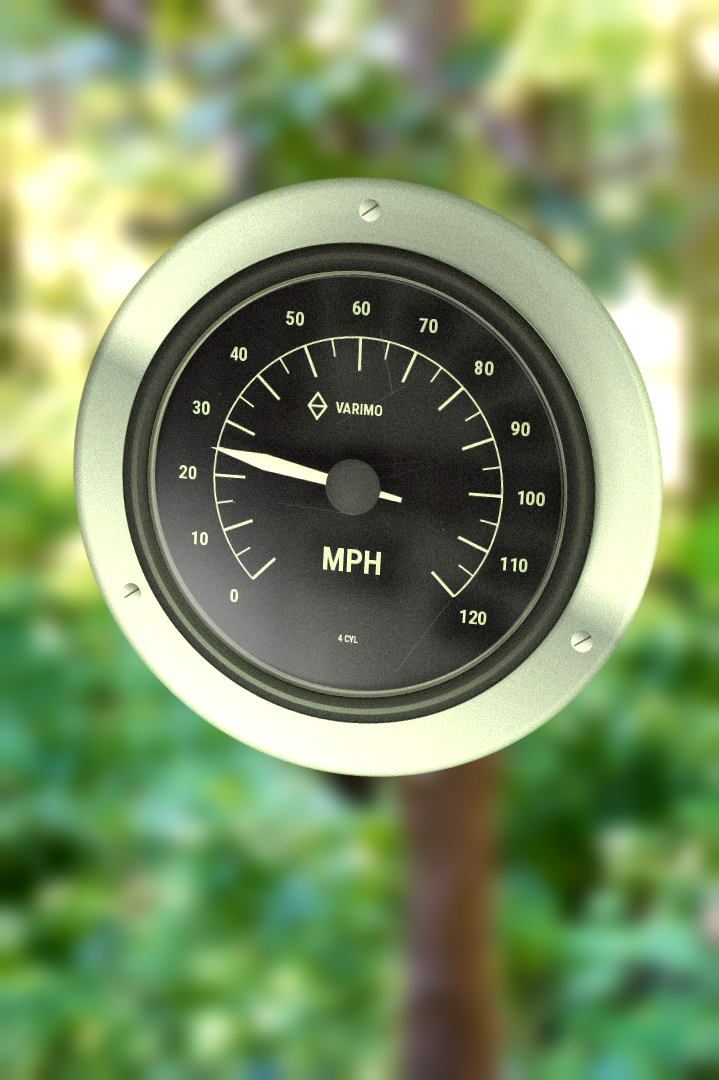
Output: **25** mph
